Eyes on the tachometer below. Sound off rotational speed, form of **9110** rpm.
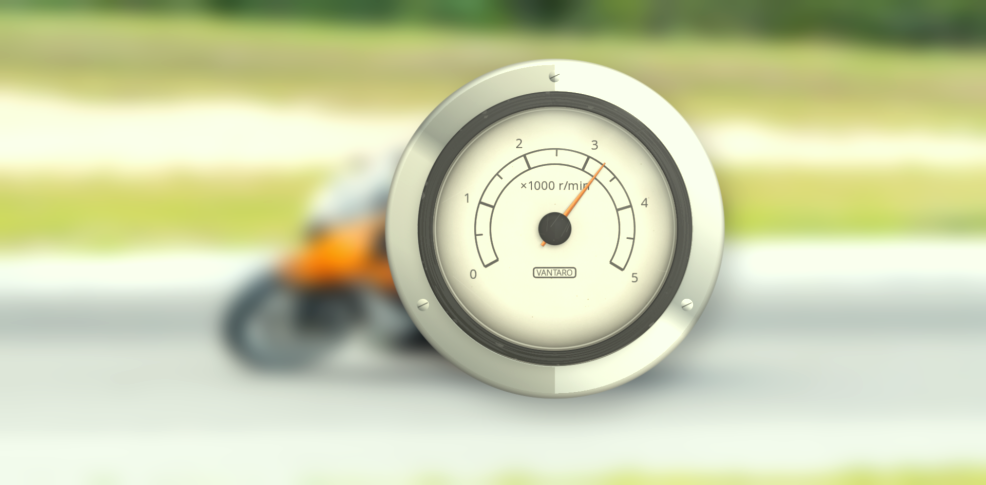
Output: **3250** rpm
